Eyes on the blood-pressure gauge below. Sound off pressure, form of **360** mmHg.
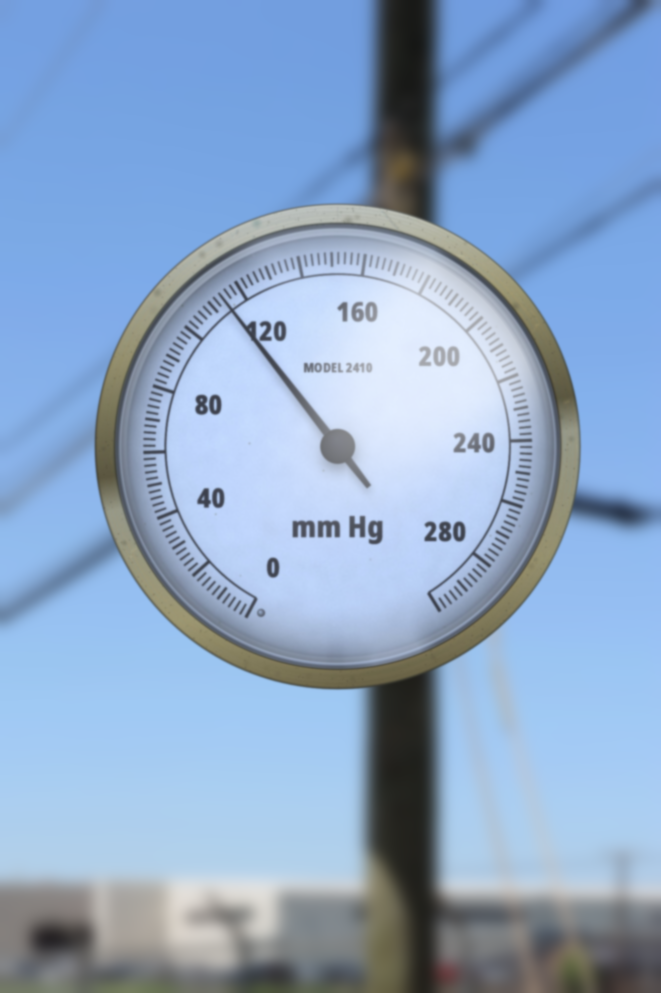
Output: **114** mmHg
